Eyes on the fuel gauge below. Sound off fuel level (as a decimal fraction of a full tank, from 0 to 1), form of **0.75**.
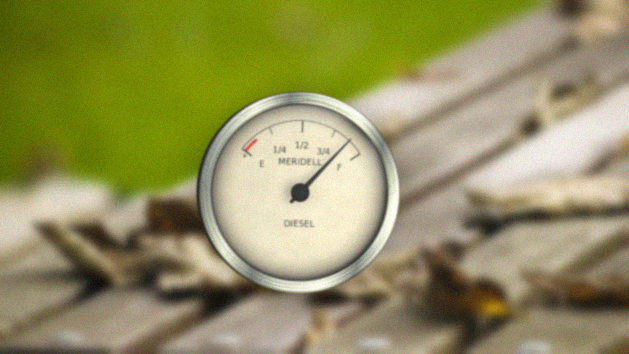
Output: **0.875**
